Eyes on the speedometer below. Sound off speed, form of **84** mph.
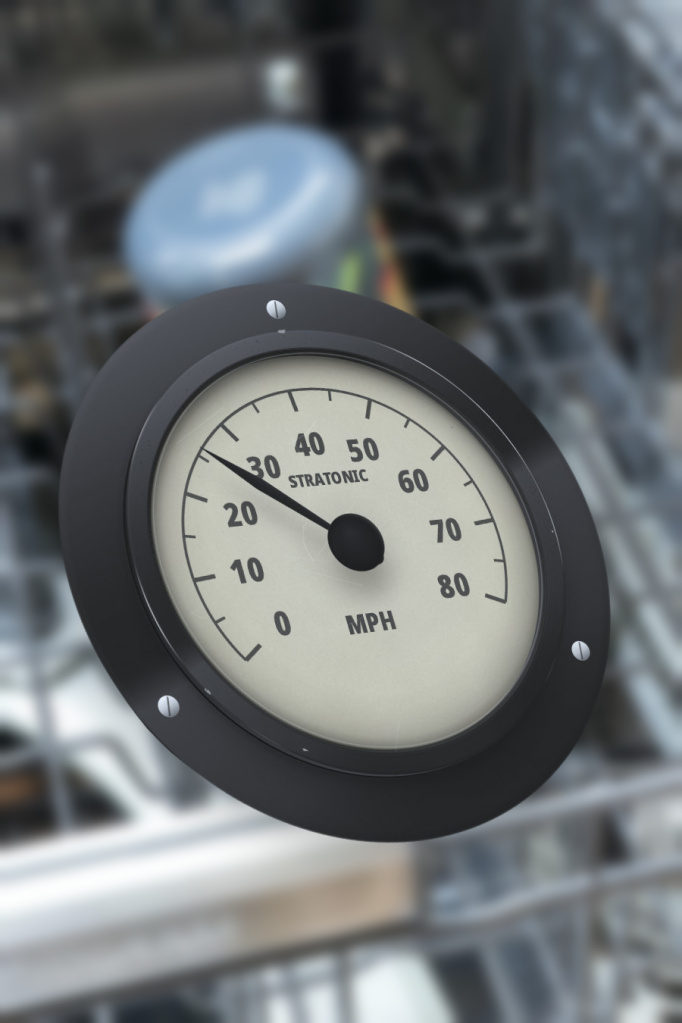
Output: **25** mph
